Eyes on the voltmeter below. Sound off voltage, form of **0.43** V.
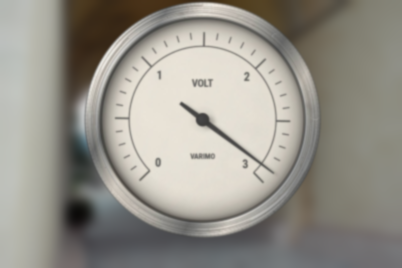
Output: **2.9** V
